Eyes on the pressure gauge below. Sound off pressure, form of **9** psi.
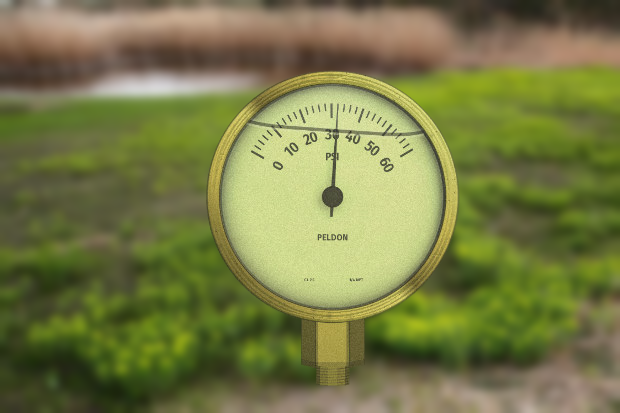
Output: **32** psi
